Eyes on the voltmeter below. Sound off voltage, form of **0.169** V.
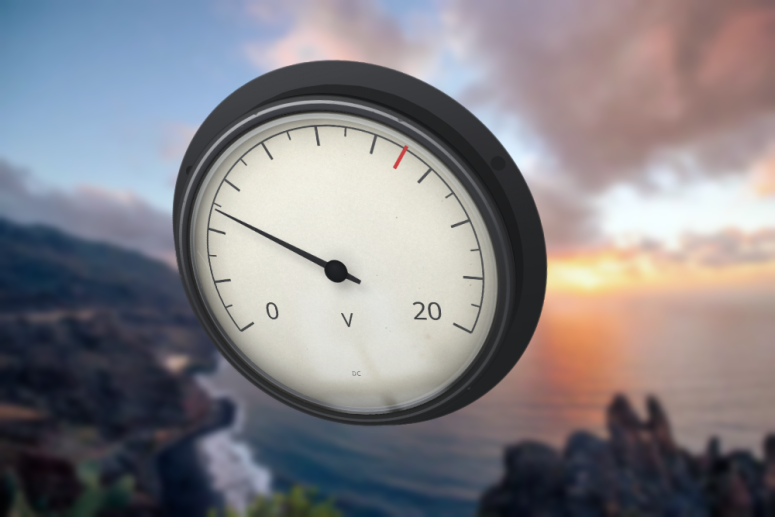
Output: **5** V
